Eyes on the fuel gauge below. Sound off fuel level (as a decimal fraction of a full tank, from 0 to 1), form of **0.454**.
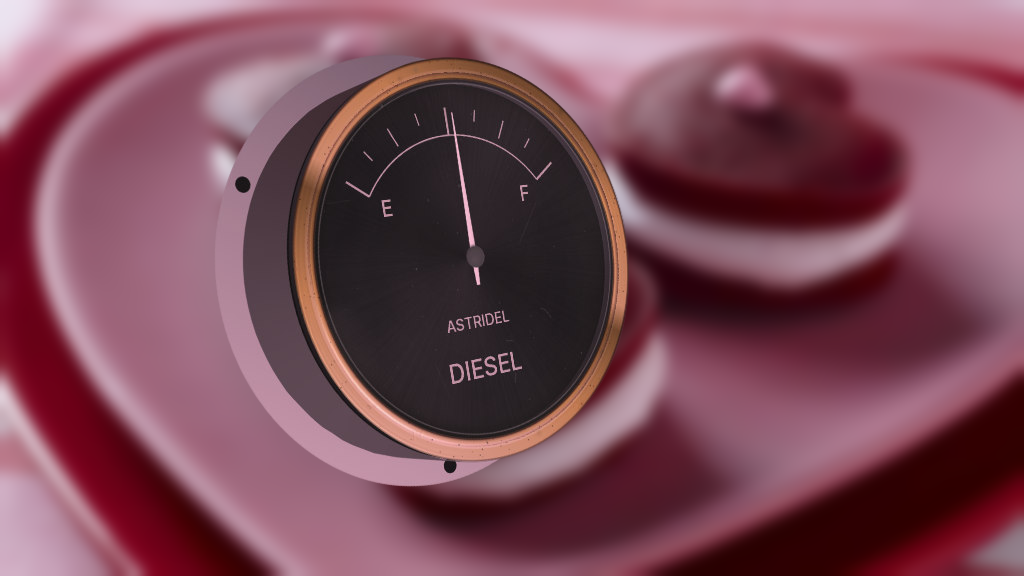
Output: **0.5**
